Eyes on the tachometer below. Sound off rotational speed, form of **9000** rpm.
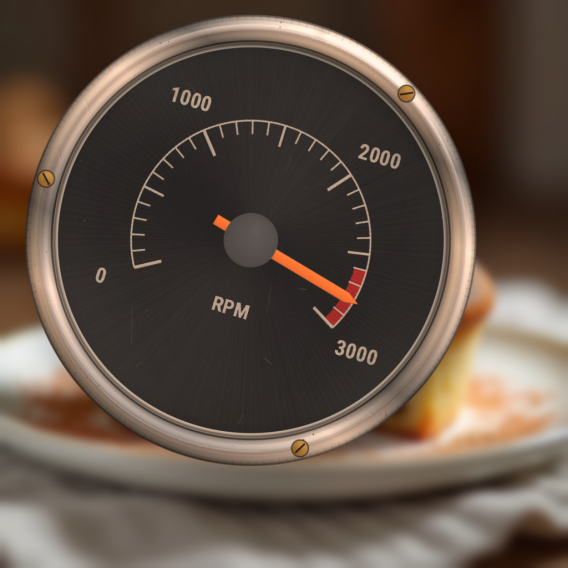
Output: **2800** rpm
